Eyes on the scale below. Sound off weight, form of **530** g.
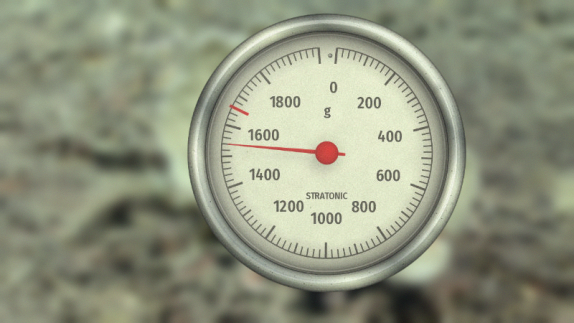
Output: **1540** g
